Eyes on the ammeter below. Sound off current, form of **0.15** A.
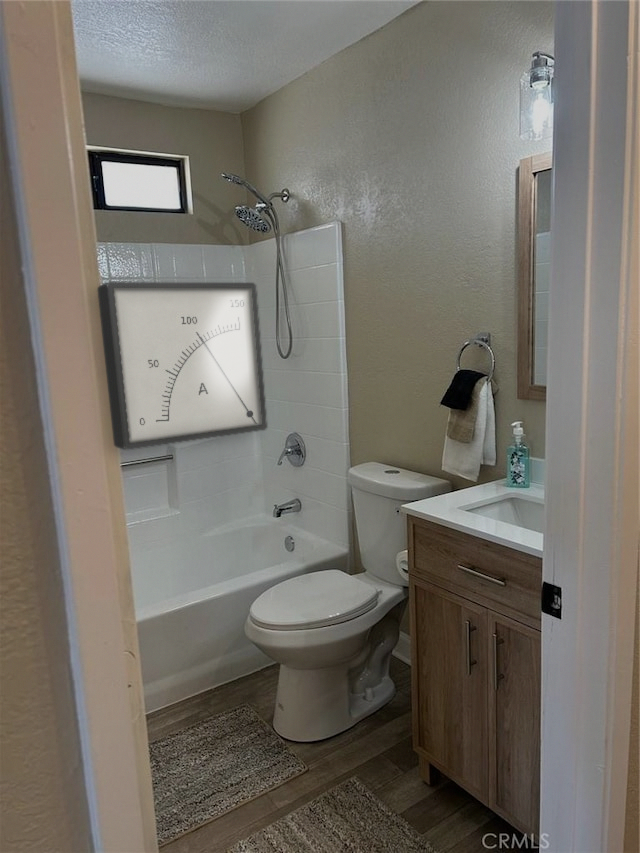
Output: **100** A
